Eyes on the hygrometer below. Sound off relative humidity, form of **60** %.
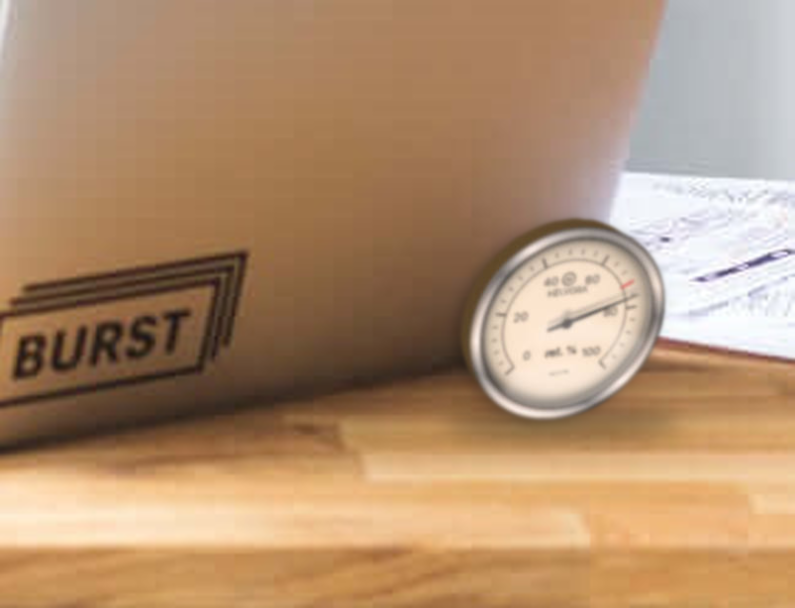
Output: **76** %
